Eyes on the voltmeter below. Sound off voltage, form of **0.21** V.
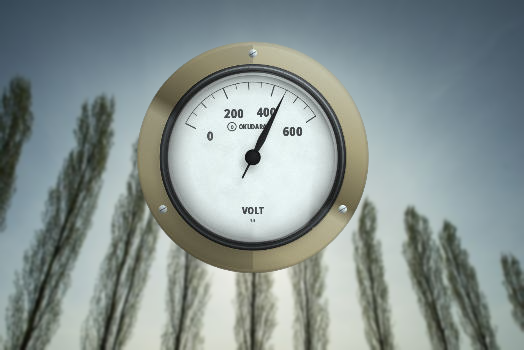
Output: **450** V
